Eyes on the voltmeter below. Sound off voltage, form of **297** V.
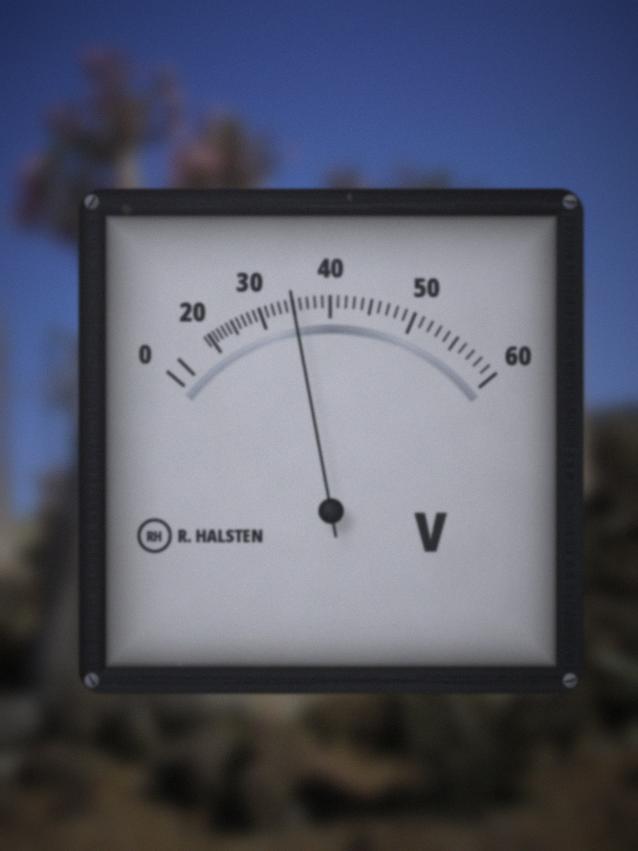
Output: **35** V
